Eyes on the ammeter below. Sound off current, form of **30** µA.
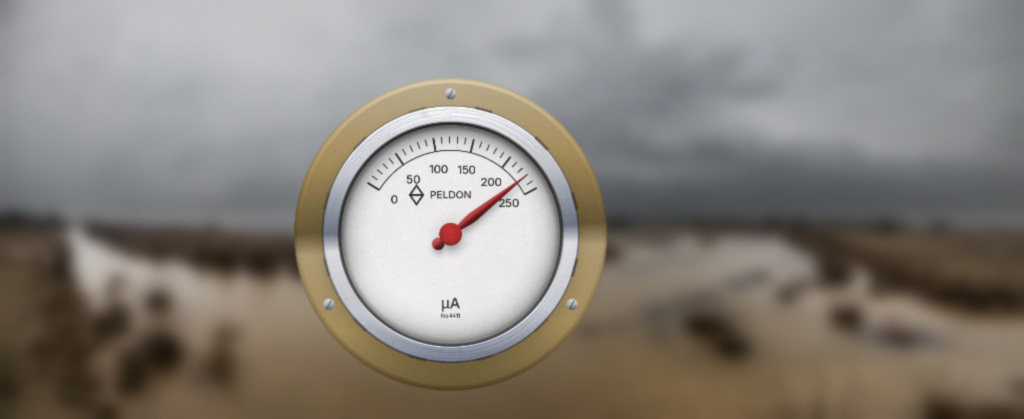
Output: **230** µA
